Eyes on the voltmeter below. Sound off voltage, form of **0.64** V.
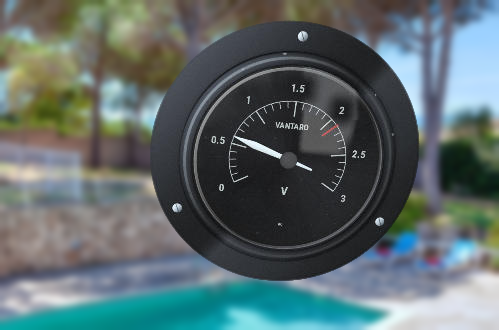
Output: **0.6** V
